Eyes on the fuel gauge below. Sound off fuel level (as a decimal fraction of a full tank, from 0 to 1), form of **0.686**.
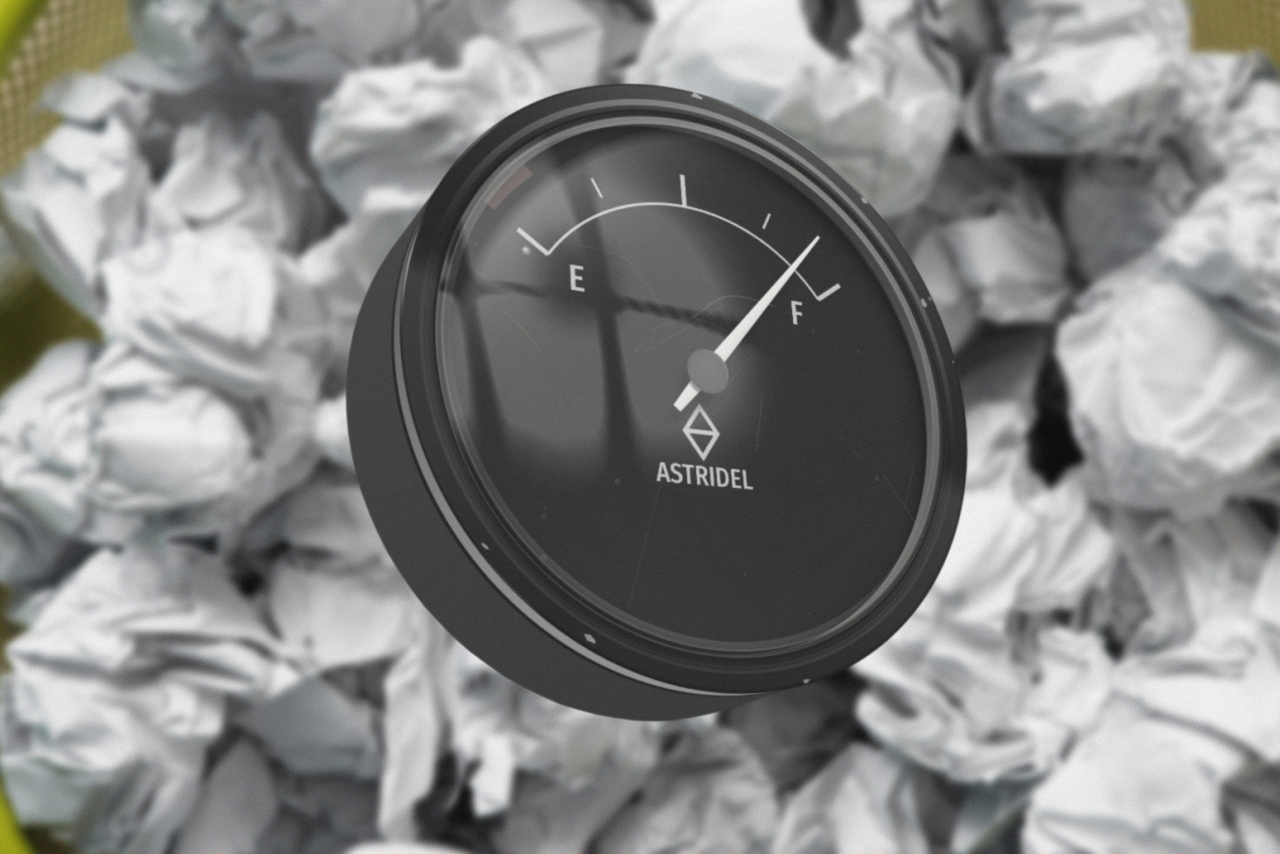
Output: **0.875**
